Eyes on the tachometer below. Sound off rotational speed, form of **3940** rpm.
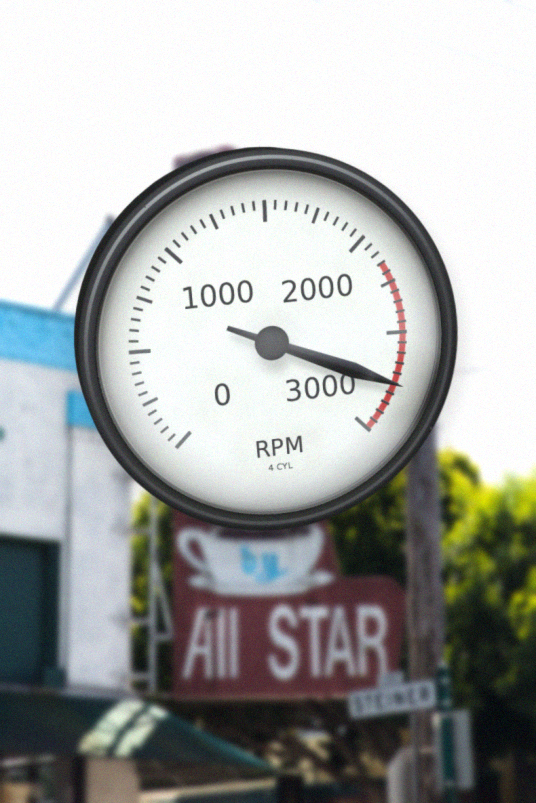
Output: **2750** rpm
